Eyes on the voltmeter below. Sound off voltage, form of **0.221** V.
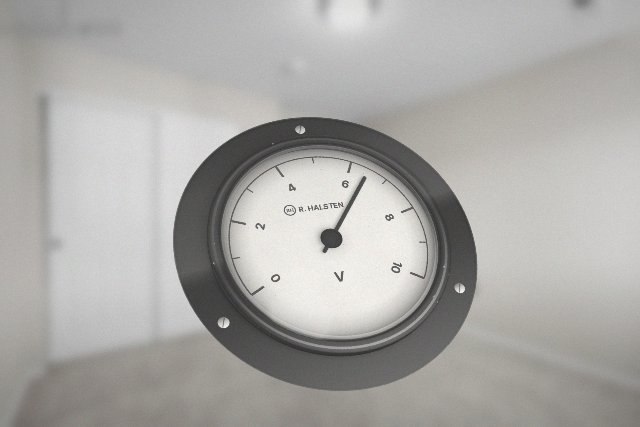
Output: **6.5** V
